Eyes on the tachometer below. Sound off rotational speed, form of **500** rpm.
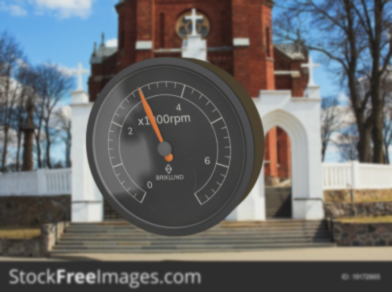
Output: **3000** rpm
